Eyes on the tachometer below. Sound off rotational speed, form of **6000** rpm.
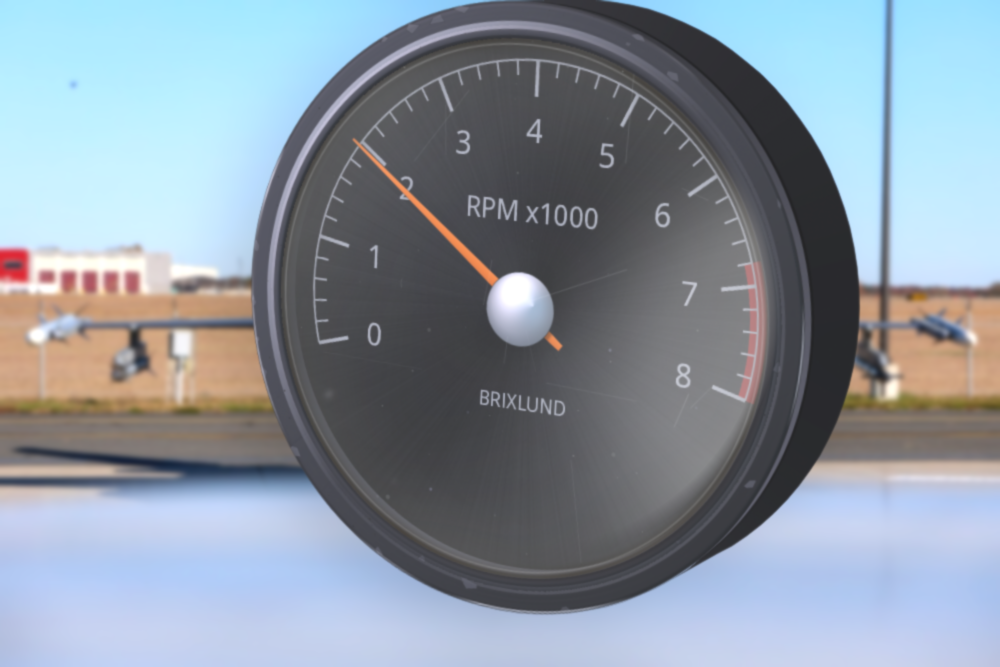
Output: **2000** rpm
